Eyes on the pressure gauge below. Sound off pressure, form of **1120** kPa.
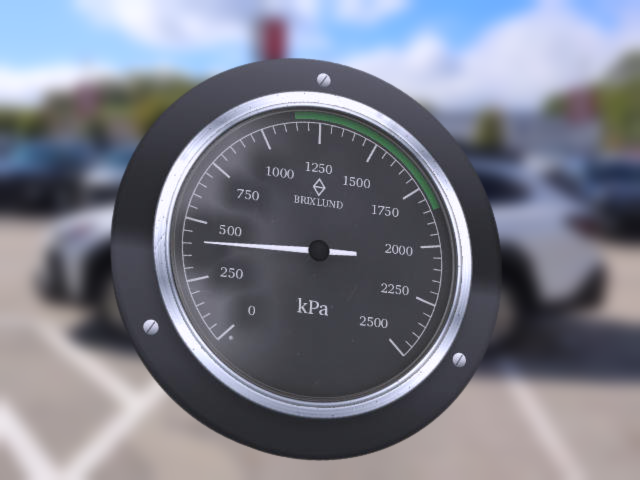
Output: **400** kPa
